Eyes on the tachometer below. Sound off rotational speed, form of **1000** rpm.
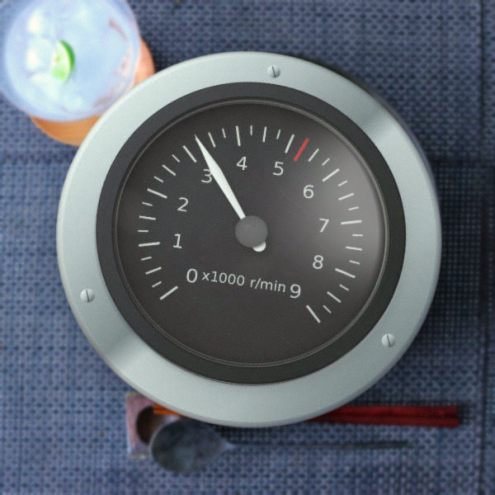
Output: **3250** rpm
